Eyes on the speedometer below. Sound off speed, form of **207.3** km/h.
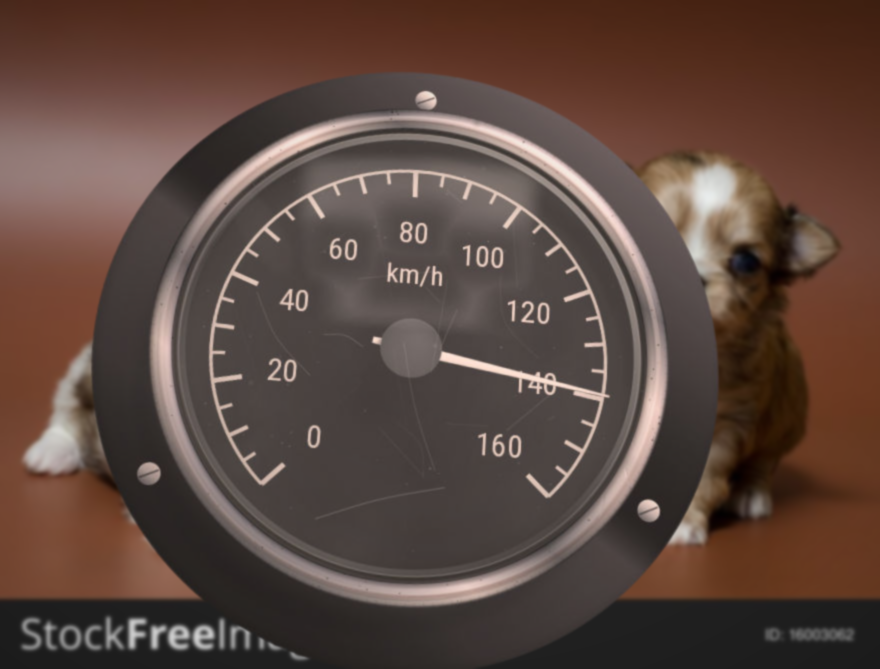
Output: **140** km/h
